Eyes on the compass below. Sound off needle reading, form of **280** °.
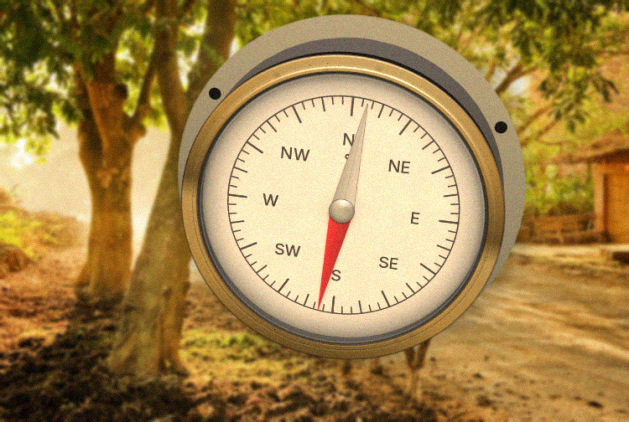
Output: **187.5** °
